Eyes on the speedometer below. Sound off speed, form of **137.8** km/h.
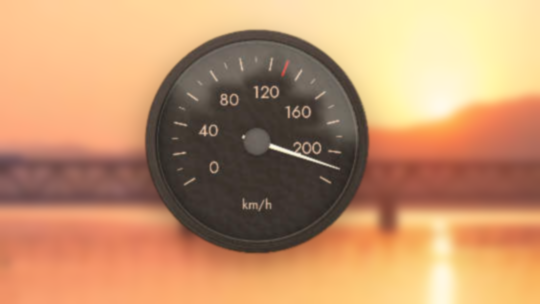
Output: **210** km/h
